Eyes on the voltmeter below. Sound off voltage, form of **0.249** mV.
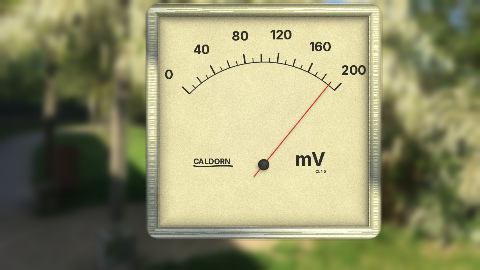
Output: **190** mV
